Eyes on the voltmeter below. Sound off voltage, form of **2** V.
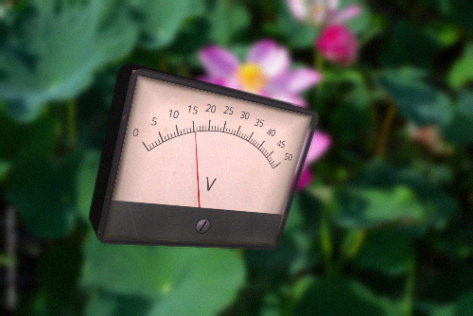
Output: **15** V
